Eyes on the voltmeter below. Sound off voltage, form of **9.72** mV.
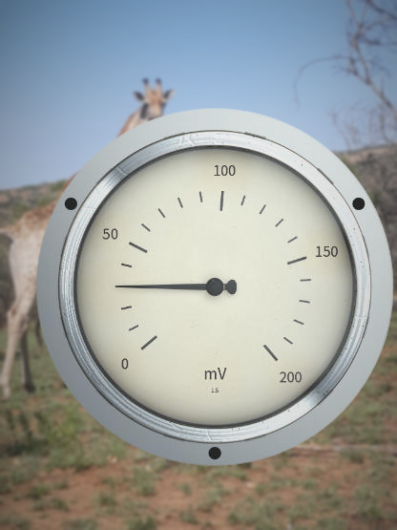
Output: **30** mV
